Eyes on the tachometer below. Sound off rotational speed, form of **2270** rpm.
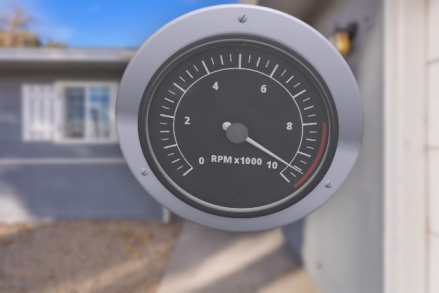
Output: **9500** rpm
